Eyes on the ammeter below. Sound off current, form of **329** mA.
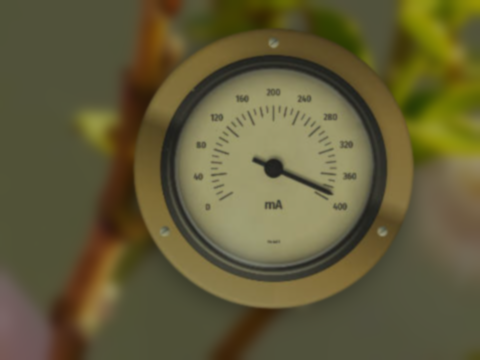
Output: **390** mA
